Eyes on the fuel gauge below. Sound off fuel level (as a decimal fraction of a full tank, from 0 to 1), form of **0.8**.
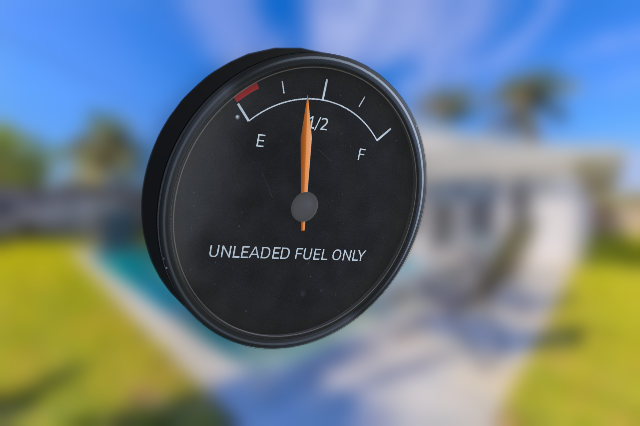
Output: **0.375**
